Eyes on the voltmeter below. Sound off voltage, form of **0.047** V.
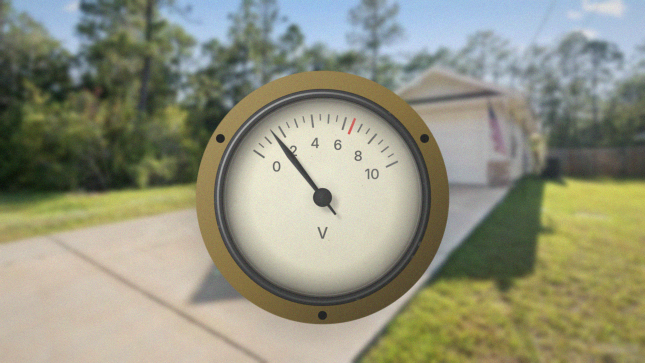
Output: **1.5** V
